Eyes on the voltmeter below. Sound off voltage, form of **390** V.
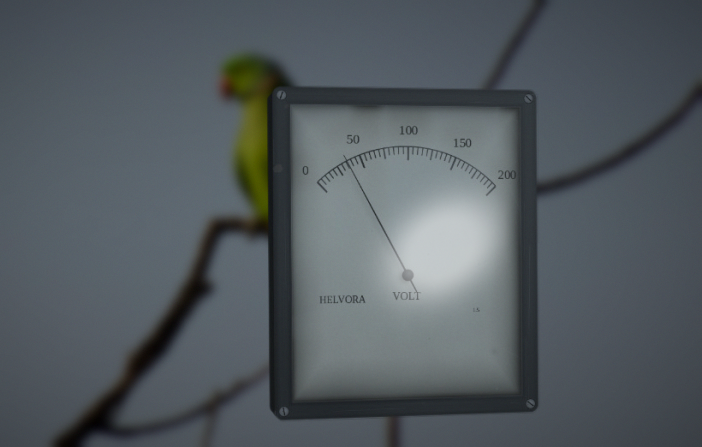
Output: **35** V
